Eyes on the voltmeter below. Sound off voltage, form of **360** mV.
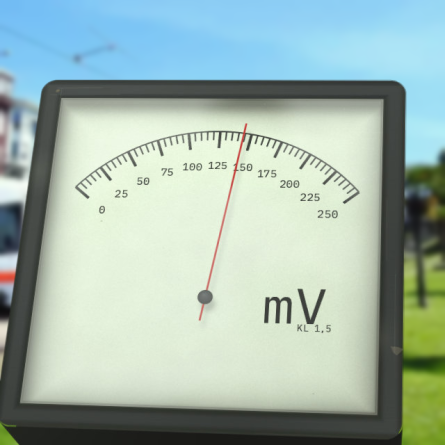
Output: **145** mV
